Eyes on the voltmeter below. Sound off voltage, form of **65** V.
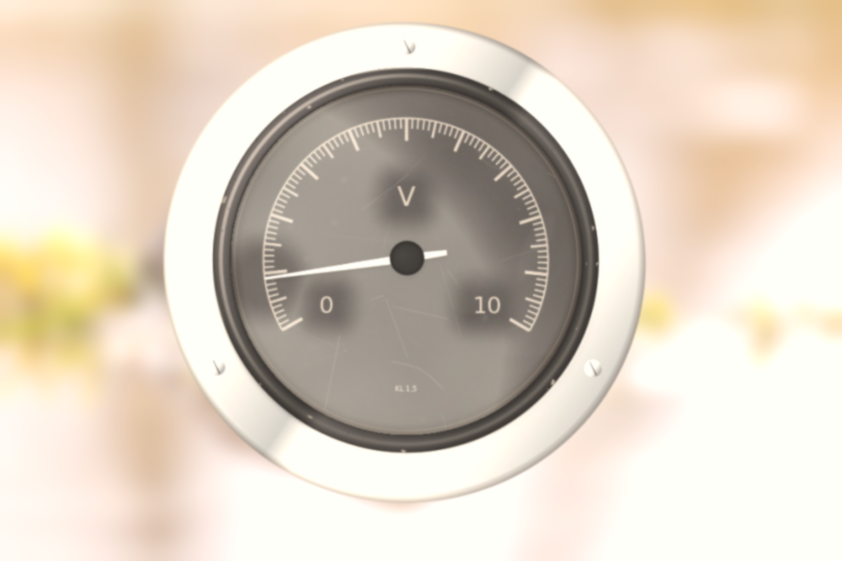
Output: **0.9** V
